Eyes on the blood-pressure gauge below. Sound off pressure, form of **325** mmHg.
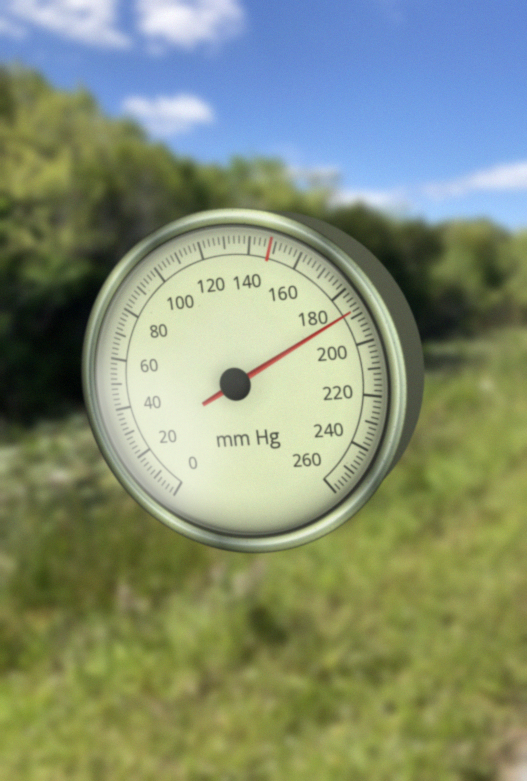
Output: **188** mmHg
